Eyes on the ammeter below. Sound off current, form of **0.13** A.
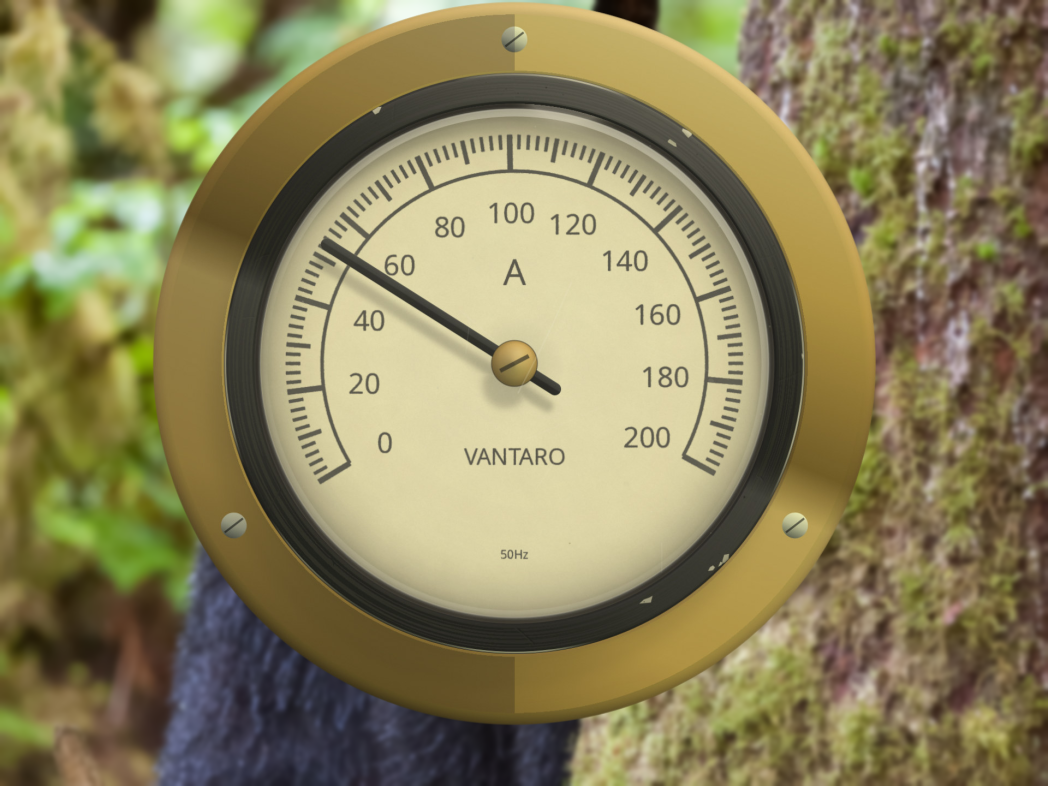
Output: **53** A
